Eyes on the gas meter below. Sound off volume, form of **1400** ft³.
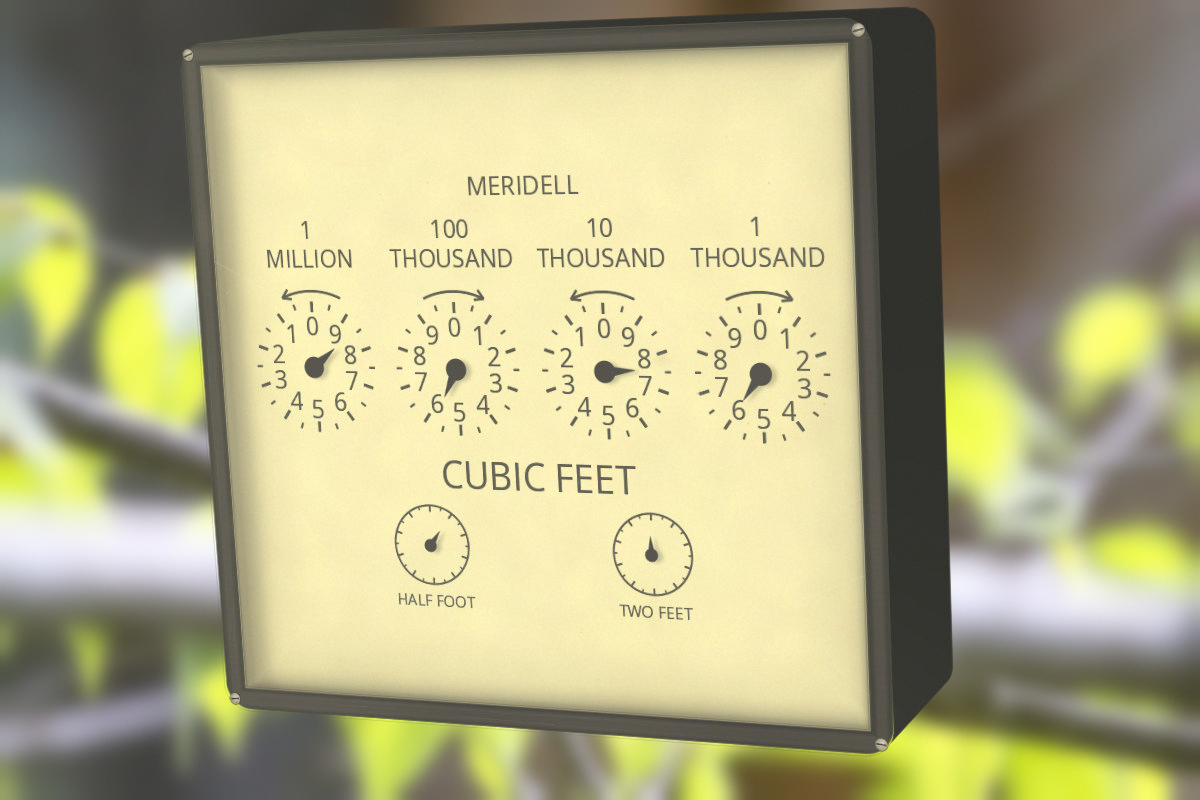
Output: **857600** ft³
